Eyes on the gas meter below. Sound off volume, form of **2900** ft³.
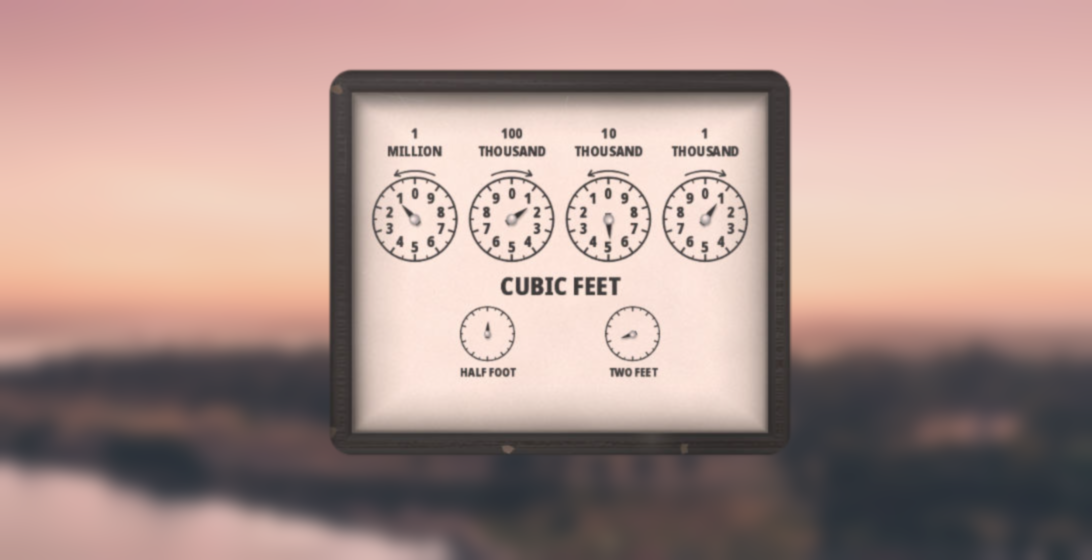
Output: **115100** ft³
